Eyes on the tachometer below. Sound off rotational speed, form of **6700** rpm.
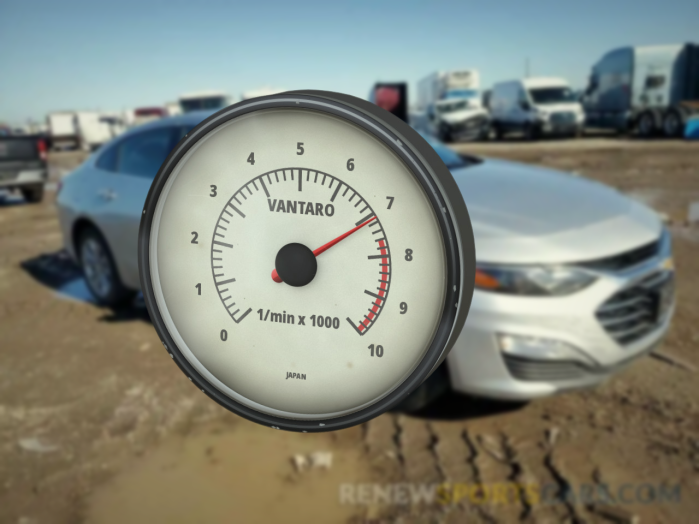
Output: **7100** rpm
